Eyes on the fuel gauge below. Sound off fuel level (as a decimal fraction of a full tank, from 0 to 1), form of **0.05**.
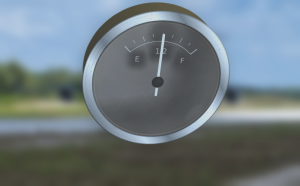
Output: **0.5**
